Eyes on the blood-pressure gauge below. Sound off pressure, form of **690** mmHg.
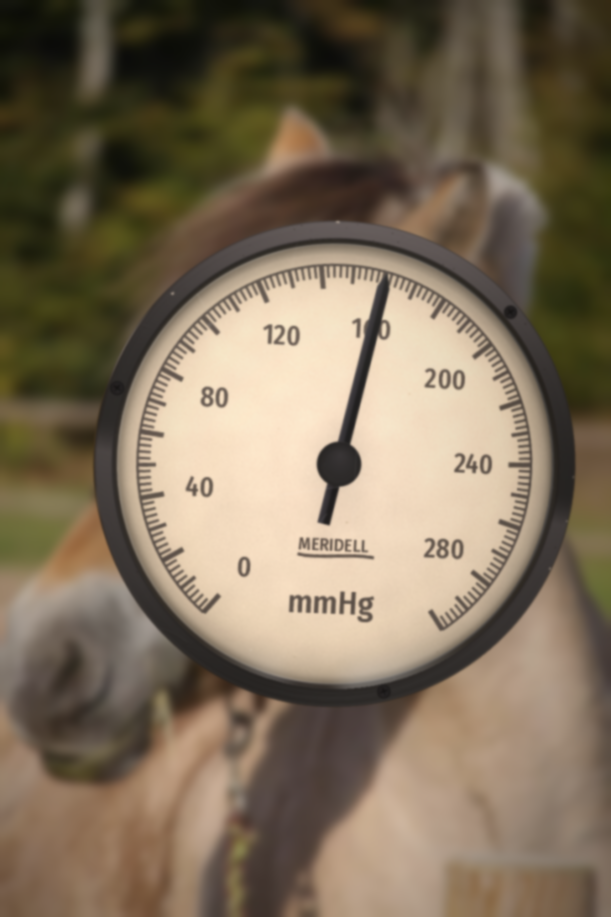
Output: **160** mmHg
